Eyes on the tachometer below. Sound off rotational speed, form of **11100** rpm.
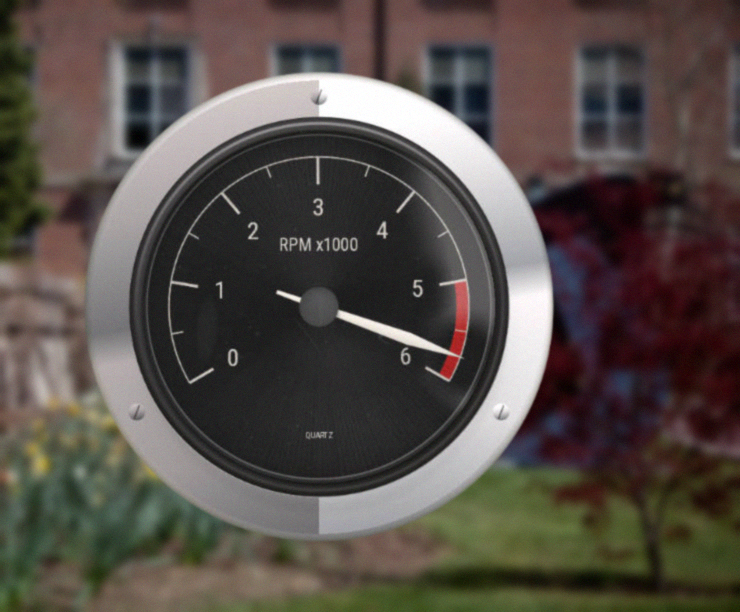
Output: **5750** rpm
